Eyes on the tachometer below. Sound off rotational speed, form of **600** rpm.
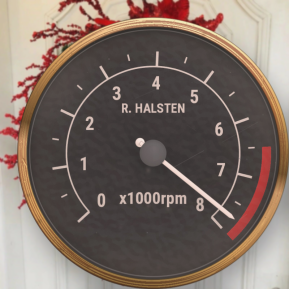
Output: **7750** rpm
